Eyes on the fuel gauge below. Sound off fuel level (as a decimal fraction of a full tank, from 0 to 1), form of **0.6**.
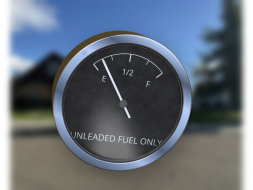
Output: **0.125**
